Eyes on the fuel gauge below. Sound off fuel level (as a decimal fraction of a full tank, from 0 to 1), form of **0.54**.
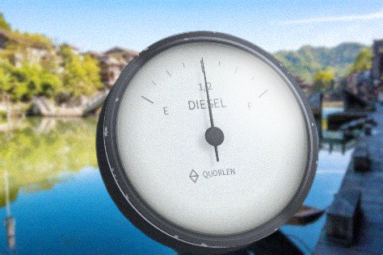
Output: **0.5**
